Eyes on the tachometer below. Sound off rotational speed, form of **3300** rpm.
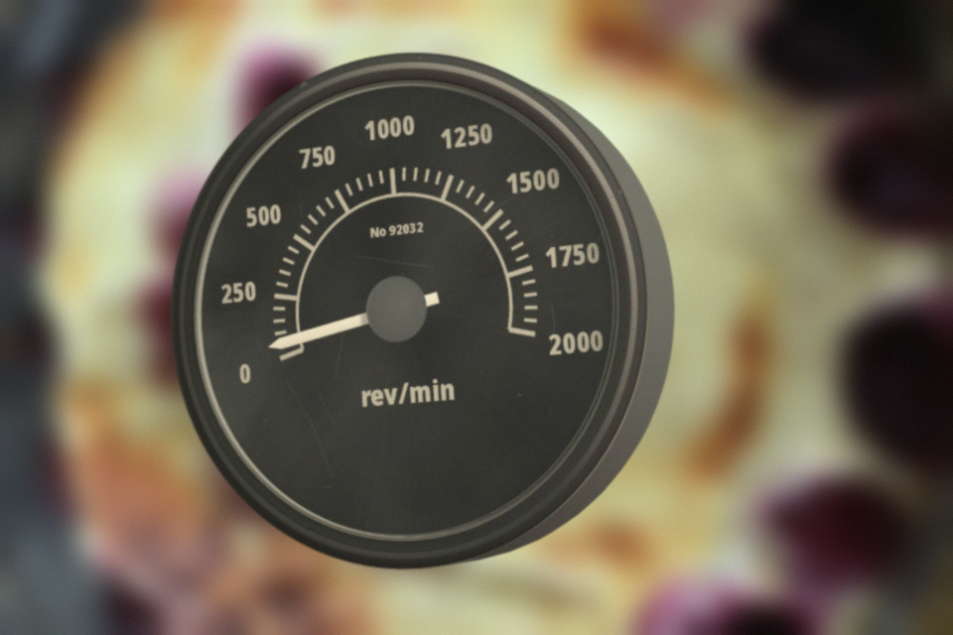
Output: **50** rpm
